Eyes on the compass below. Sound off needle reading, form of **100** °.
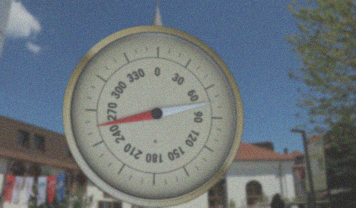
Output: **255** °
